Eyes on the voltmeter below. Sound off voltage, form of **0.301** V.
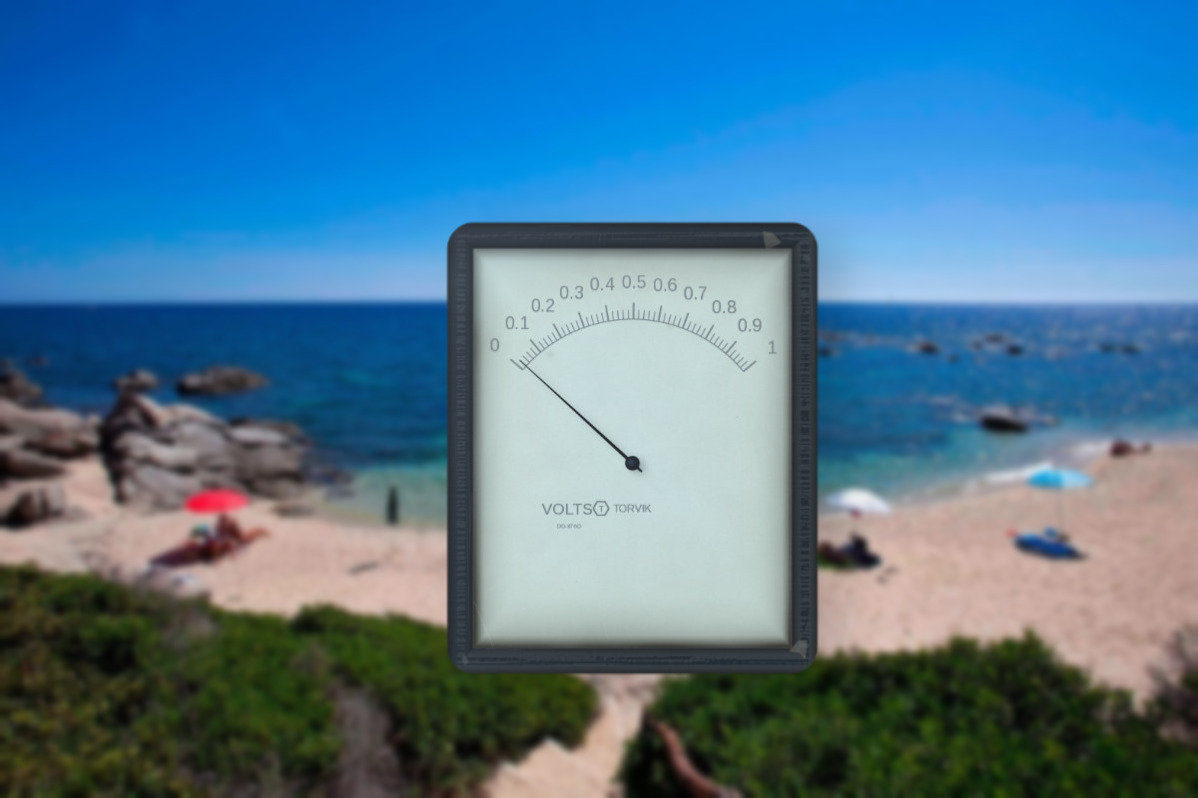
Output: **0.02** V
